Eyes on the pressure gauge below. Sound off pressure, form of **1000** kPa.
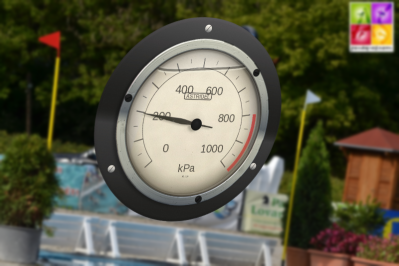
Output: **200** kPa
